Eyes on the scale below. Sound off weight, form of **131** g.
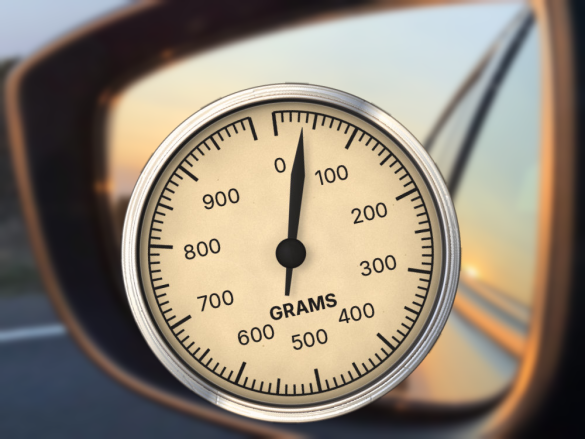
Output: **35** g
